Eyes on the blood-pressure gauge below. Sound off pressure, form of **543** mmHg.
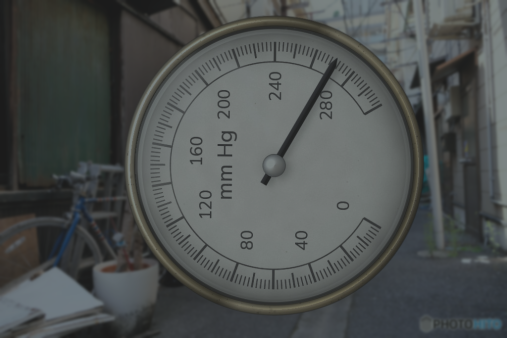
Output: **270** mmHg
